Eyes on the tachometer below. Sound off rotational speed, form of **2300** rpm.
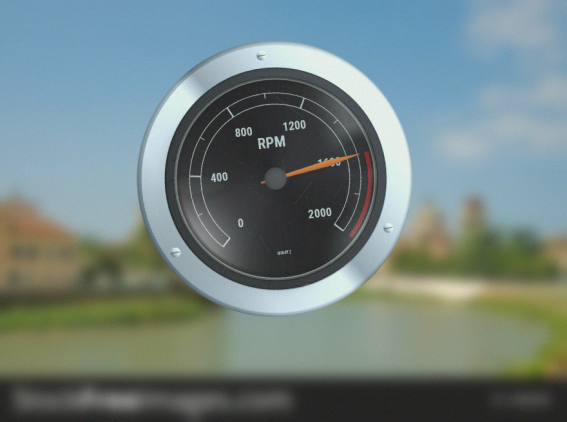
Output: **1600** rpm
